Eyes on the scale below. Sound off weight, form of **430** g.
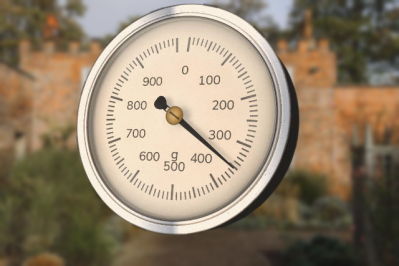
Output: **350** g
